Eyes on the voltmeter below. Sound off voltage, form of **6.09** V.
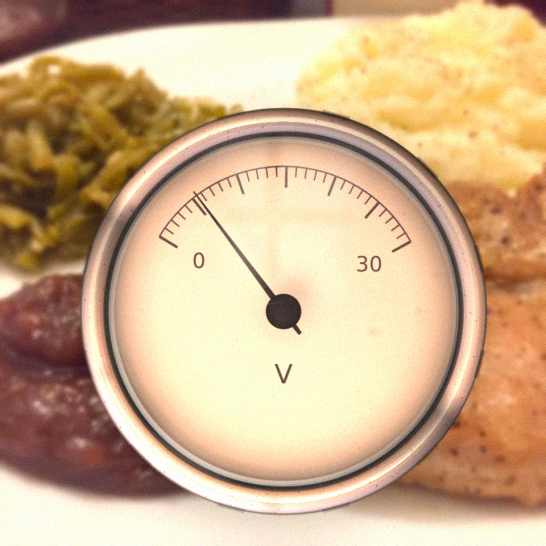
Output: **5.5** V
